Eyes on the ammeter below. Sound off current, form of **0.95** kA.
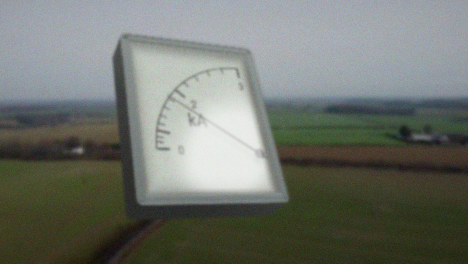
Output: **1.8** kA
